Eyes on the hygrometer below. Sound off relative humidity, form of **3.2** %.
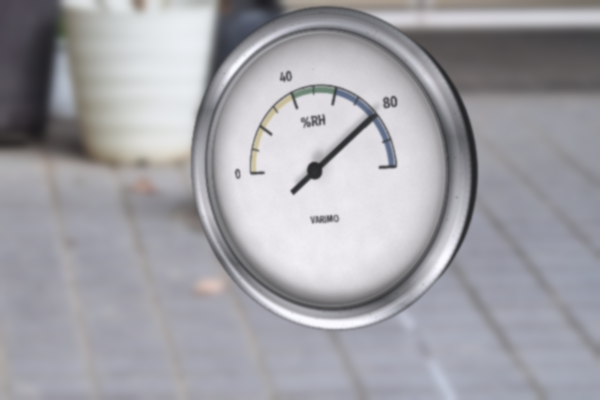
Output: **80** %
